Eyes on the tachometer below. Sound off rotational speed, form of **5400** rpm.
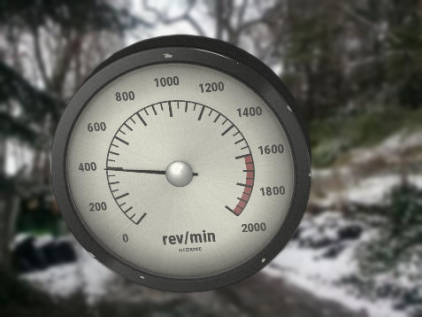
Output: **400** rpm
